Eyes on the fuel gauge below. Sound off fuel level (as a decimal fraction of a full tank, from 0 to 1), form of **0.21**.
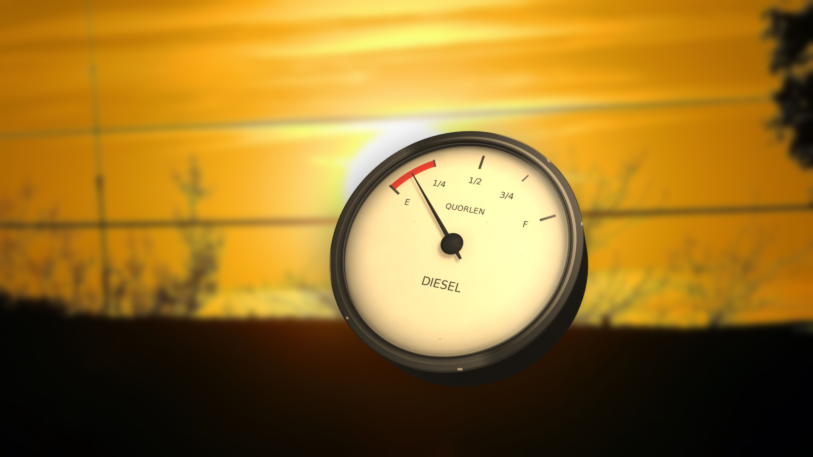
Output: **0.125**
